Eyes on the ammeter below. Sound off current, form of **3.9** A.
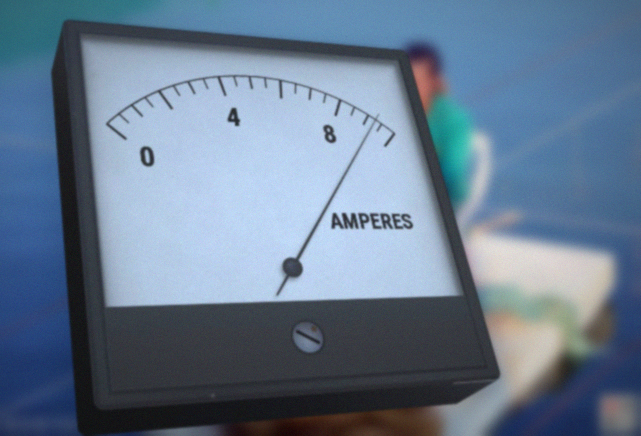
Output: **9.25** A
